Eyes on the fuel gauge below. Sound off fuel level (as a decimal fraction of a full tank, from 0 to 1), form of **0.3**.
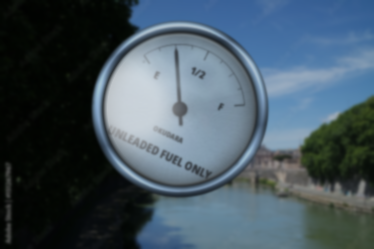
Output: **0.25**
